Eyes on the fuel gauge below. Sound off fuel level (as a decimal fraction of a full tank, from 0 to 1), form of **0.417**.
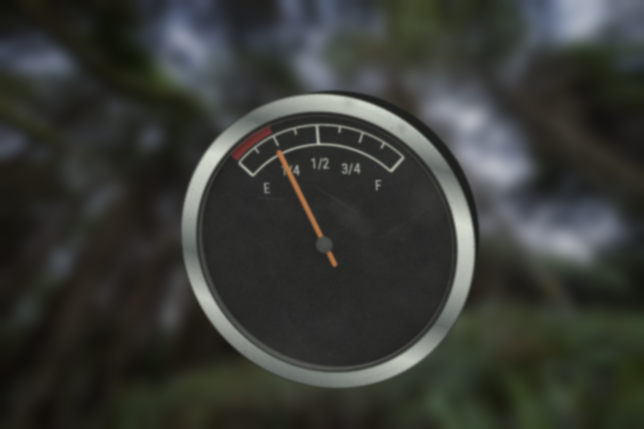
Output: **0.25**
